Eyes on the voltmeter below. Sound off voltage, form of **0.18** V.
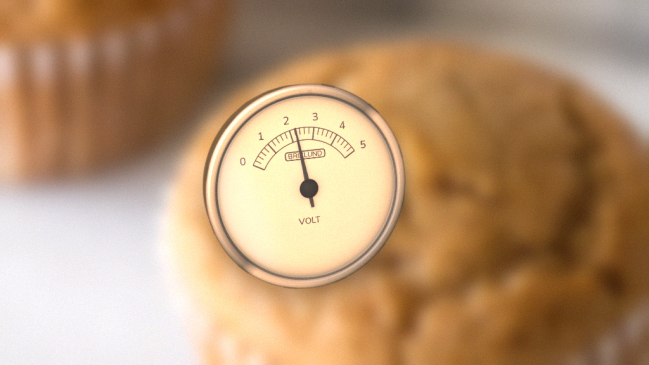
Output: **2.2** V
